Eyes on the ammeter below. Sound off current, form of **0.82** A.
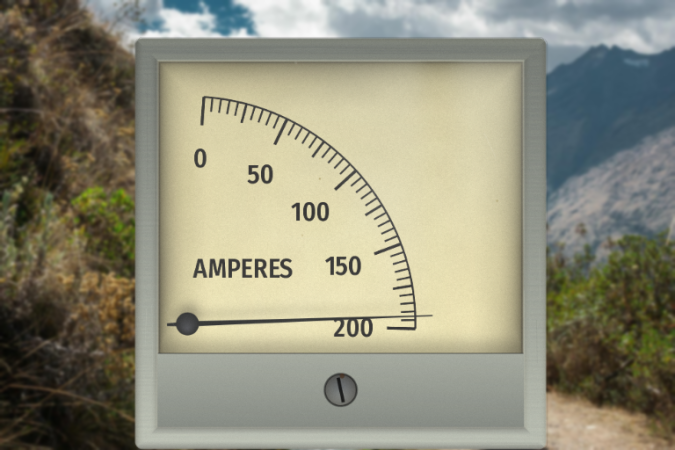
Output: **192.5** A
